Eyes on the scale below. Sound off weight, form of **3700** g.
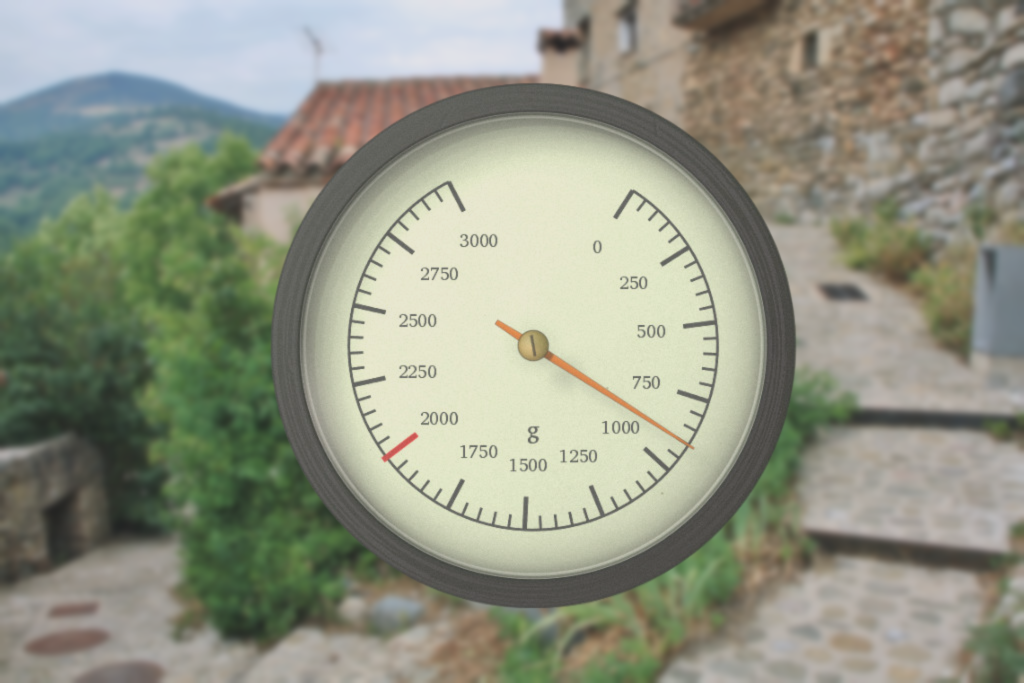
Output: **900** g
